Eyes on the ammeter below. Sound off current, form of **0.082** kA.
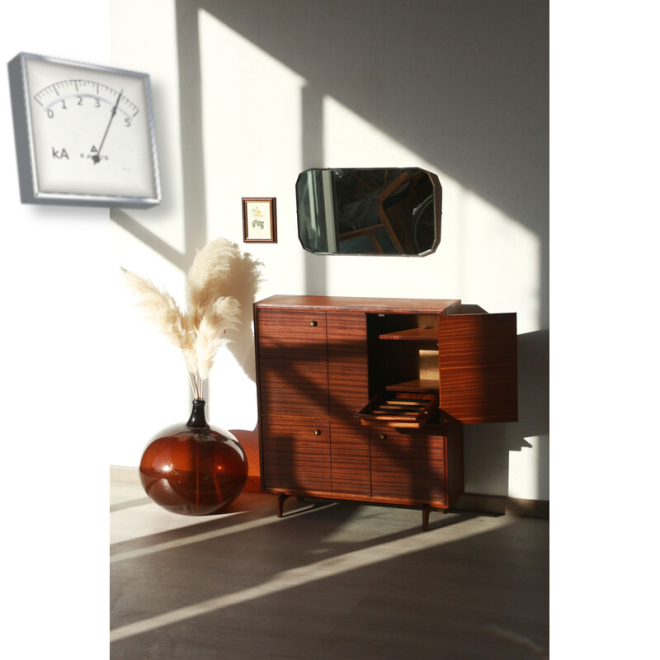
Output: **4** kA
